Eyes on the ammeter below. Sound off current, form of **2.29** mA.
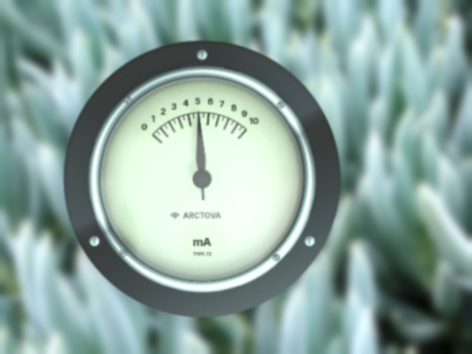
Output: **5** mA
